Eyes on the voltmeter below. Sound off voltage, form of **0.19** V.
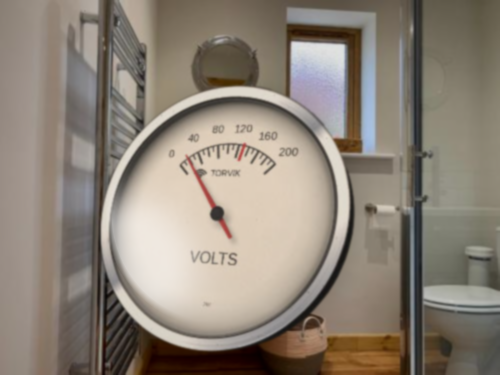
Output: **20** V
